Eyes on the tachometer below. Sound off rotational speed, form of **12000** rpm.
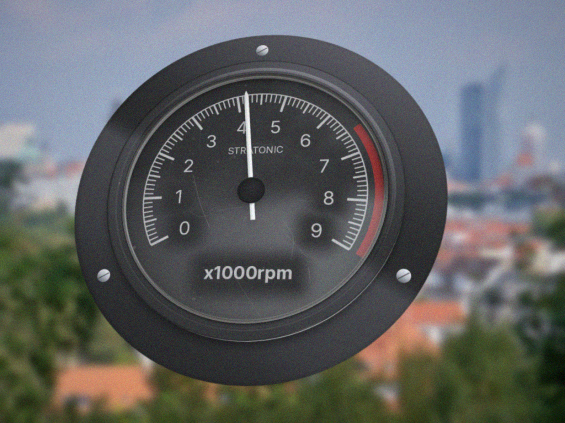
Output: **4200** rpm
